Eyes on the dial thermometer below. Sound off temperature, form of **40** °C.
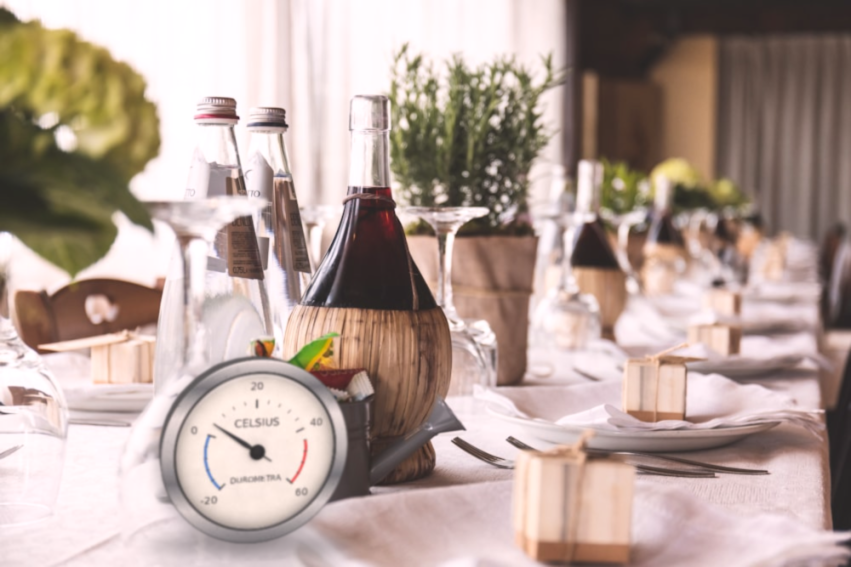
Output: **4** °C
